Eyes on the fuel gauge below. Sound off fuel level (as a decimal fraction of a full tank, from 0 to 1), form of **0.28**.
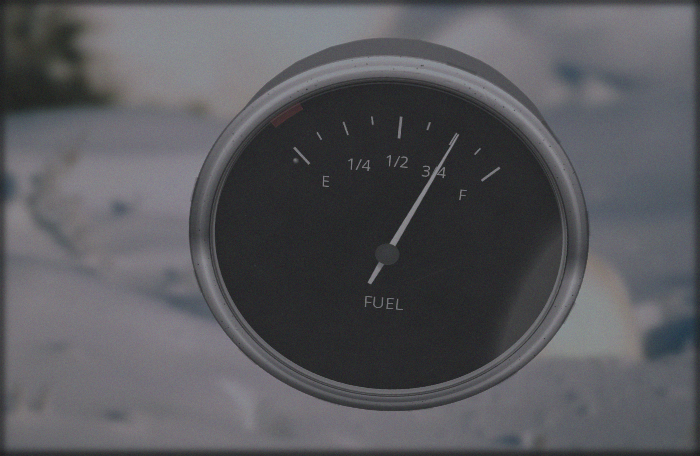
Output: **0.75**
